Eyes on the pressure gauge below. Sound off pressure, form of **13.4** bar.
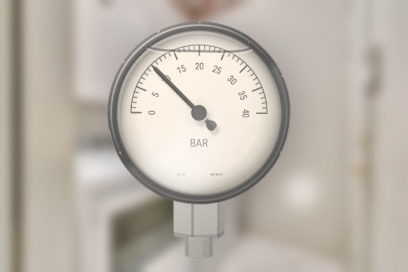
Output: **10** bar
